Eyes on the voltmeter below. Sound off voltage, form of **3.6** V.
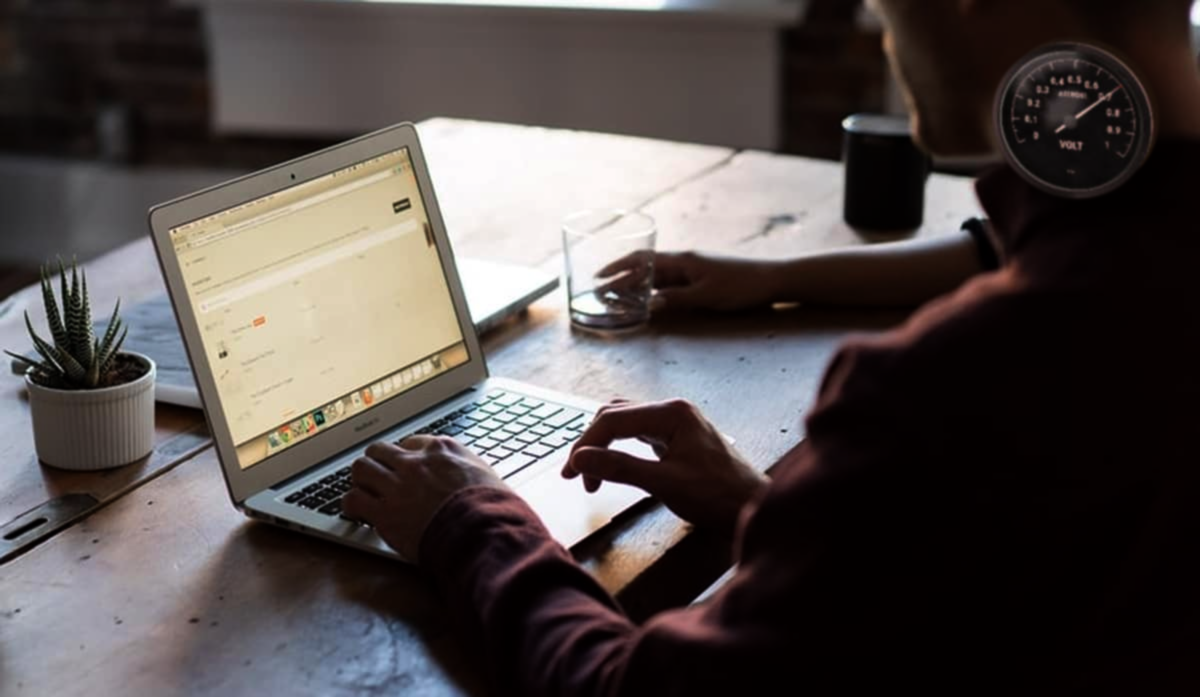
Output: **0.7** V
